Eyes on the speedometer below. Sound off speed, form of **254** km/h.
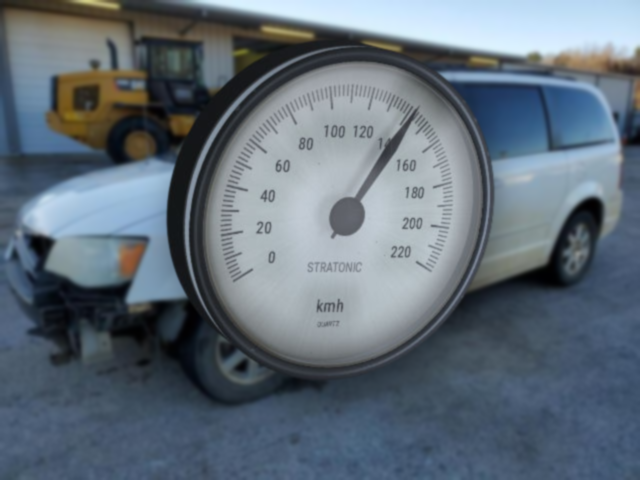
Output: **140** km/h
